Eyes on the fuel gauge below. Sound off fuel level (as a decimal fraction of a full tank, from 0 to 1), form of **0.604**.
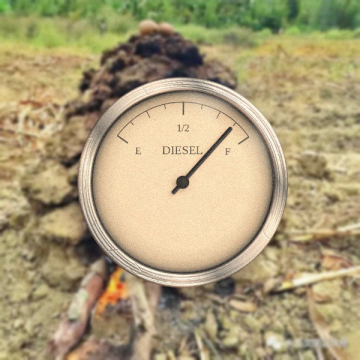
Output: **0.875**
